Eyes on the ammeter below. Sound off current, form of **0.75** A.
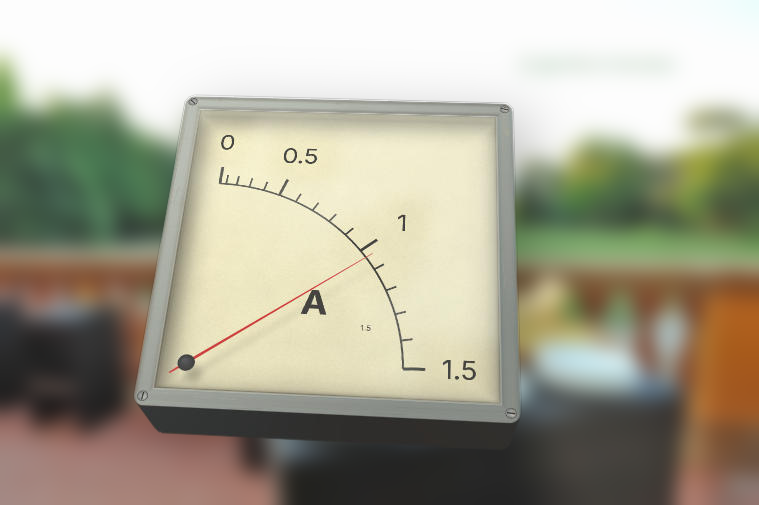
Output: **1.05** A
